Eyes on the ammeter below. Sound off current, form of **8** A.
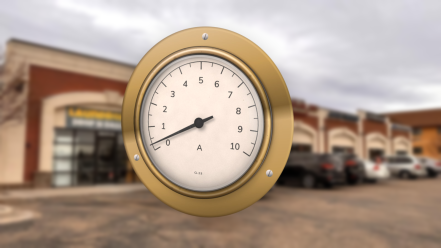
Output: **0.25** A
